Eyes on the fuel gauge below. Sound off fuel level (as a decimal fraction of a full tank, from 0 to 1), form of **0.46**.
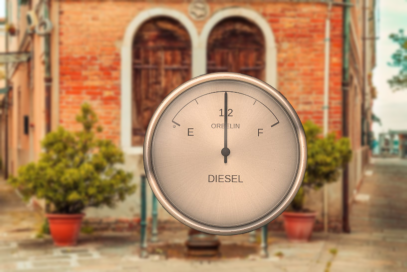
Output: **0.5**
